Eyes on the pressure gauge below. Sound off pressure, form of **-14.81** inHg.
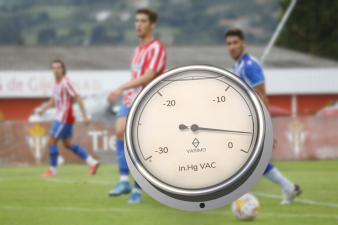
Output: **-2.5** inHg
